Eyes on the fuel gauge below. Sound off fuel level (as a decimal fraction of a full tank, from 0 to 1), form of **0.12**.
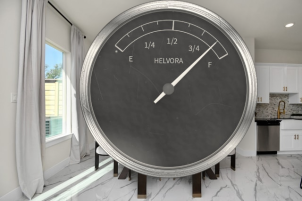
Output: **0.875**
